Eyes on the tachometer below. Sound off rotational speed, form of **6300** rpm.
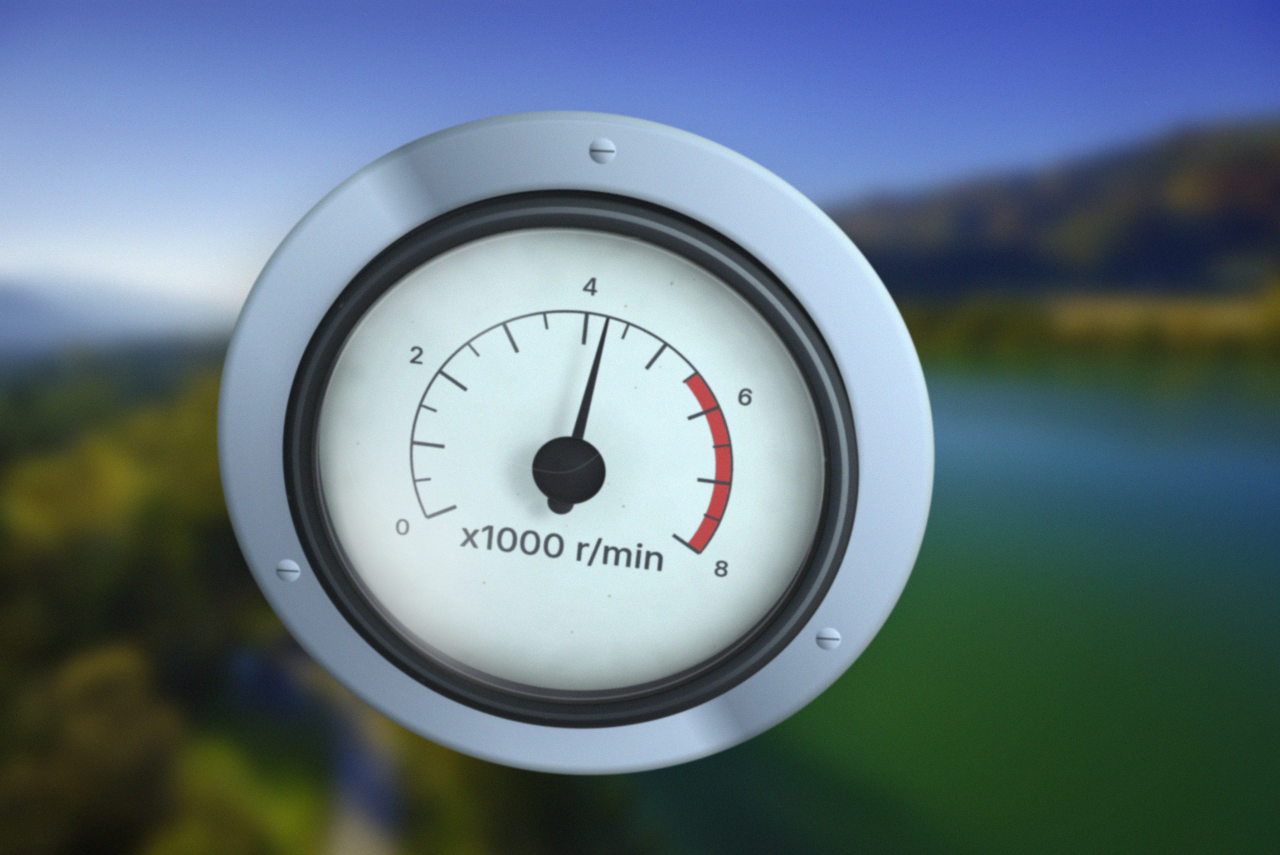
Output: **4250** rpm
